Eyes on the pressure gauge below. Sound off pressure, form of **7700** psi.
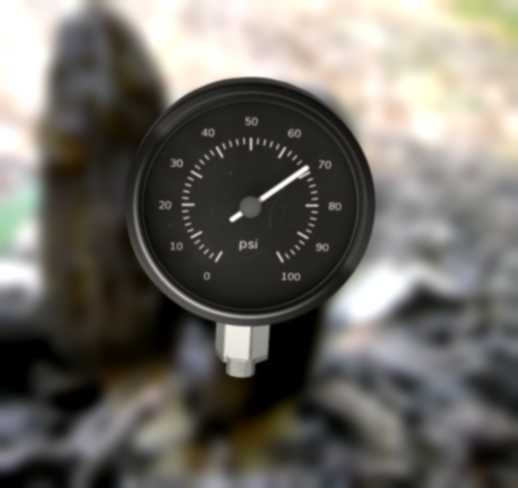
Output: **68** psi
